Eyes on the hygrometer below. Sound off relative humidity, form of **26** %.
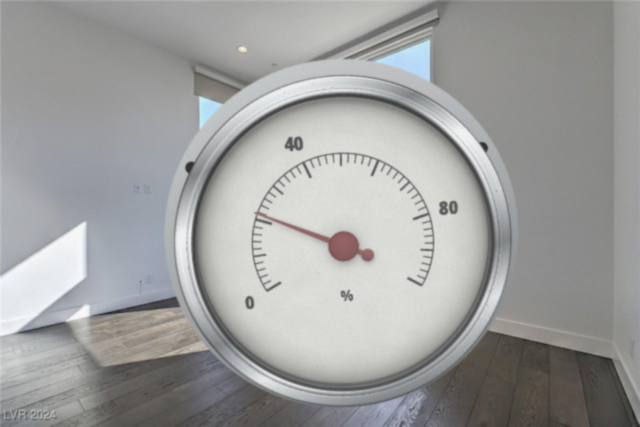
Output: **22** %
